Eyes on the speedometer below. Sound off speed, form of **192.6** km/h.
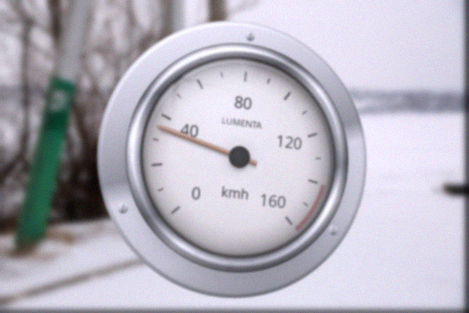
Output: **35** km/h
